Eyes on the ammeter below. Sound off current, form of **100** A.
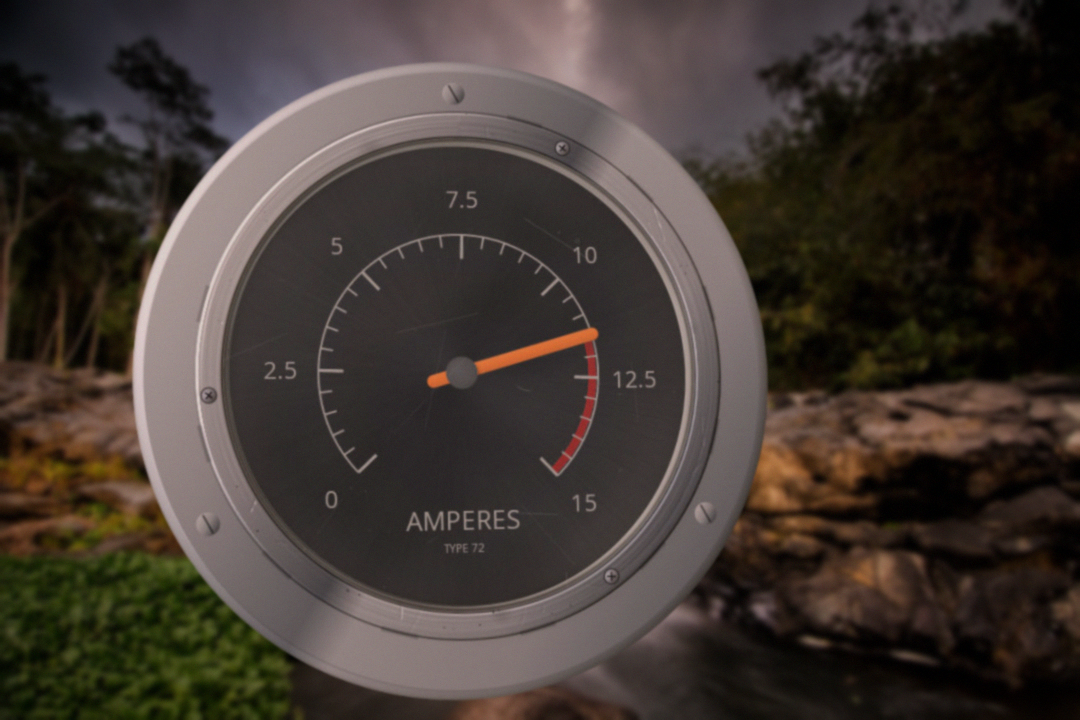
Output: **11.5** A
